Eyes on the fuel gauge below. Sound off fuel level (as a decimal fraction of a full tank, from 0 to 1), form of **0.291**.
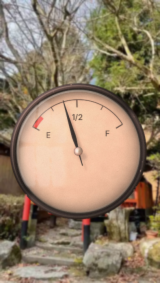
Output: **0.375**
